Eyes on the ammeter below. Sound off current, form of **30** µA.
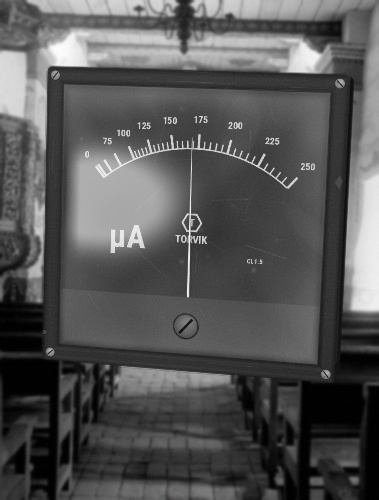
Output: **170** µA
